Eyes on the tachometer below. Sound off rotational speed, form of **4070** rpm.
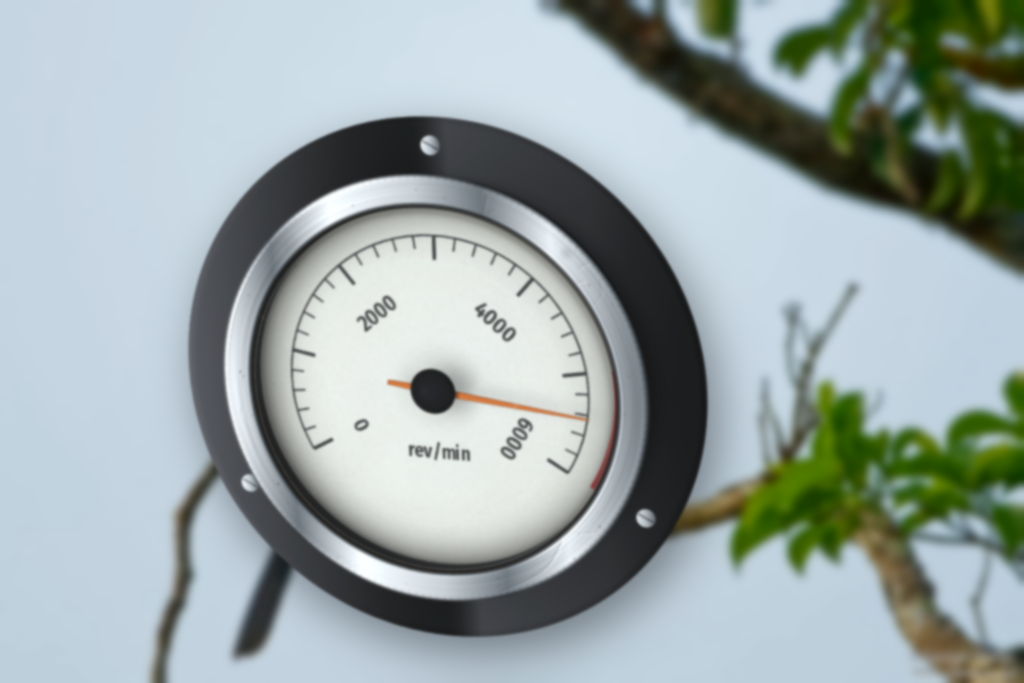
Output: **5400** rpm
